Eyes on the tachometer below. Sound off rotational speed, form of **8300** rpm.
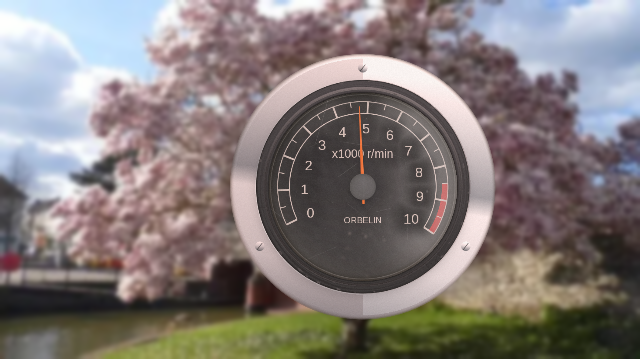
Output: **4750** rpm
